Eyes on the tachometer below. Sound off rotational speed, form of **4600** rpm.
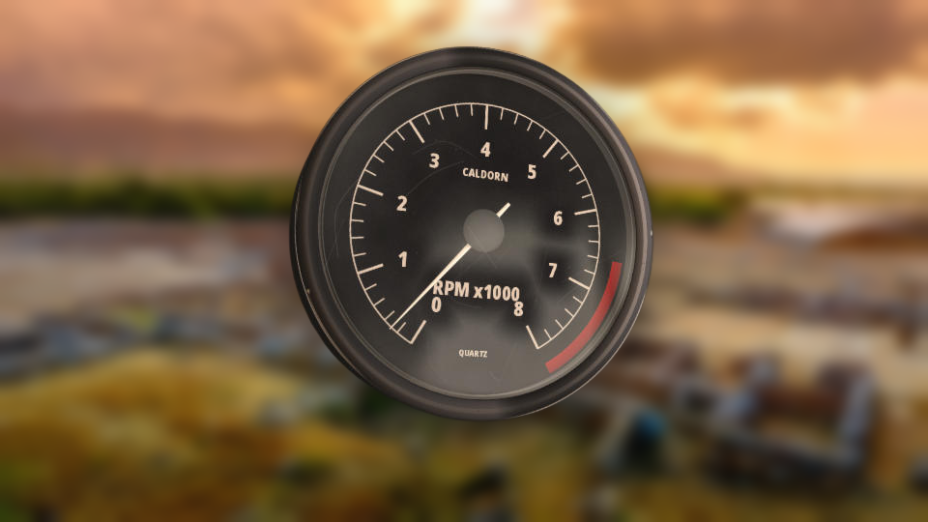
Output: **300** rpm
